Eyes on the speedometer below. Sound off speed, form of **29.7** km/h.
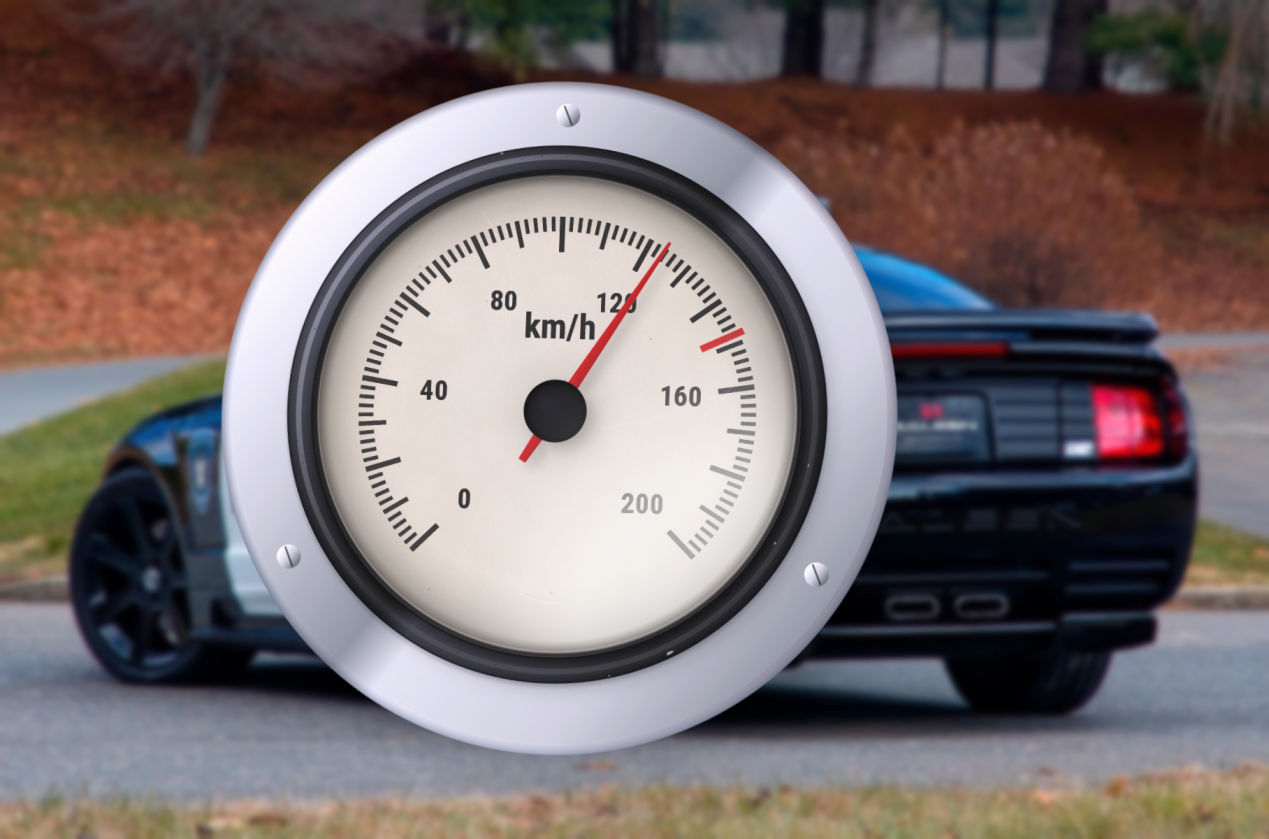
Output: **124** km/h
